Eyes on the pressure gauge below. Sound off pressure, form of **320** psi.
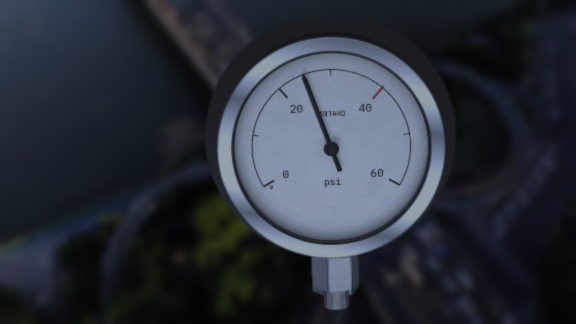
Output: **25** psi
